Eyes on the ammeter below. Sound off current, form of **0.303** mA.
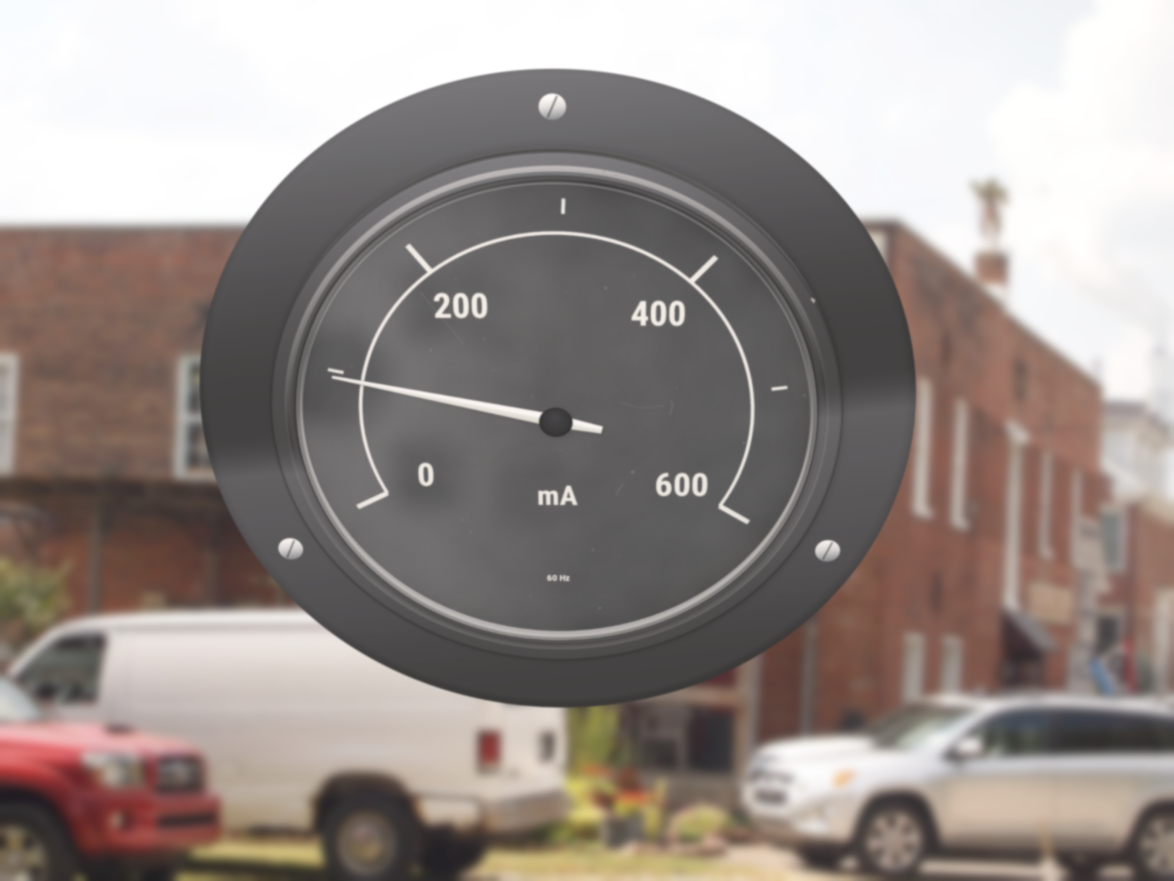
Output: **100** mA
